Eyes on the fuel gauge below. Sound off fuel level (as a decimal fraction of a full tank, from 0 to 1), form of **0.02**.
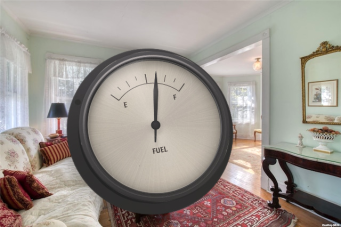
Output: **0.625**
